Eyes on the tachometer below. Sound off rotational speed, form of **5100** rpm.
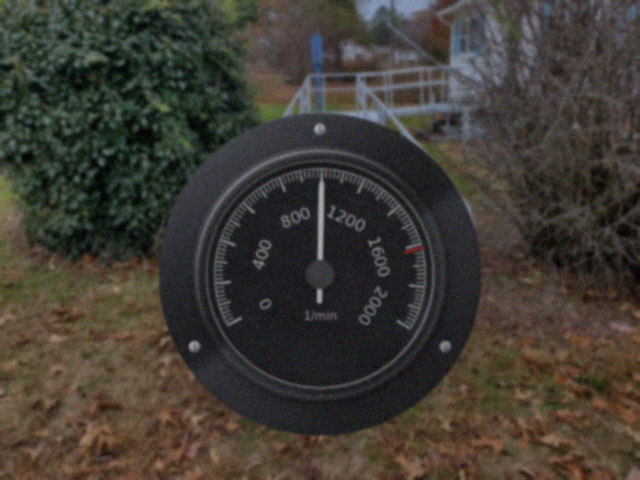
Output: **1000** rpm
